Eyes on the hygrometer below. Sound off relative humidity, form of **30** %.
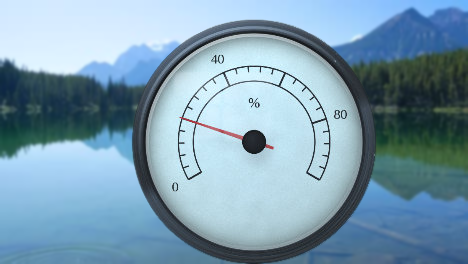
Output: **20** %
